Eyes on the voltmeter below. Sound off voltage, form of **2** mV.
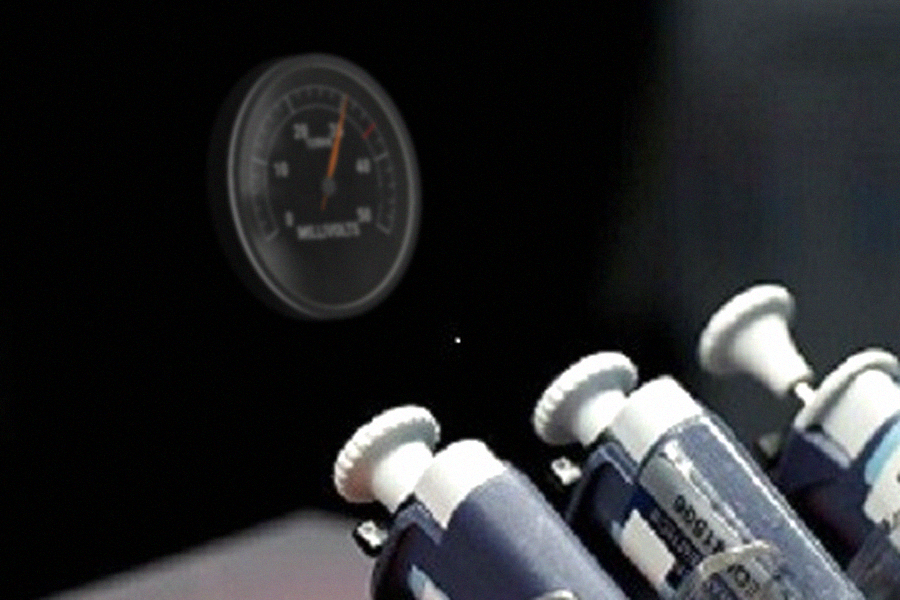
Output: **30** mV
